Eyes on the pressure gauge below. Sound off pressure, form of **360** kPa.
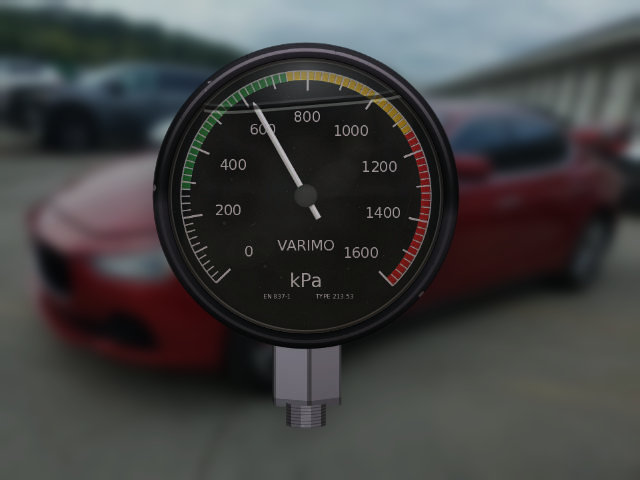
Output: **620** kPa
